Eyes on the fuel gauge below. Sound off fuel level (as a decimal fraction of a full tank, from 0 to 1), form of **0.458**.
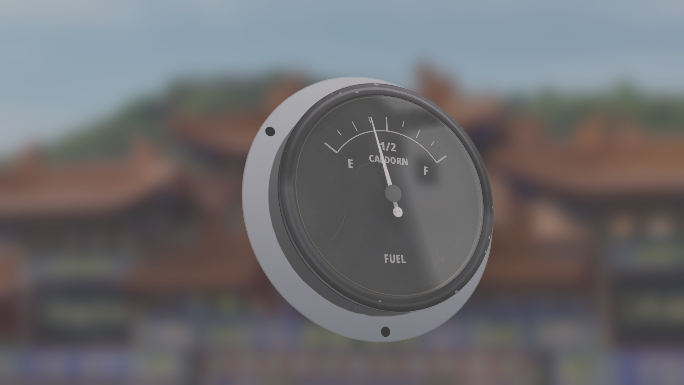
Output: **0.375**
